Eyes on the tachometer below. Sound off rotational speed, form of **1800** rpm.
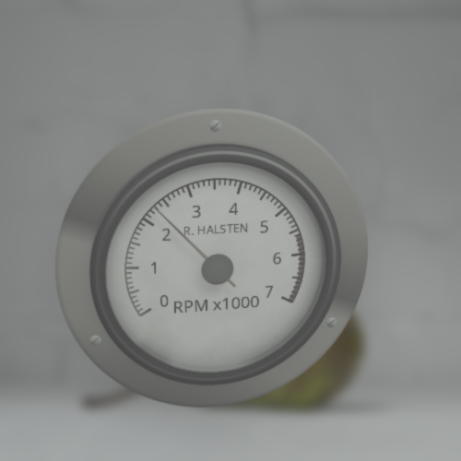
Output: **2300** rpm
